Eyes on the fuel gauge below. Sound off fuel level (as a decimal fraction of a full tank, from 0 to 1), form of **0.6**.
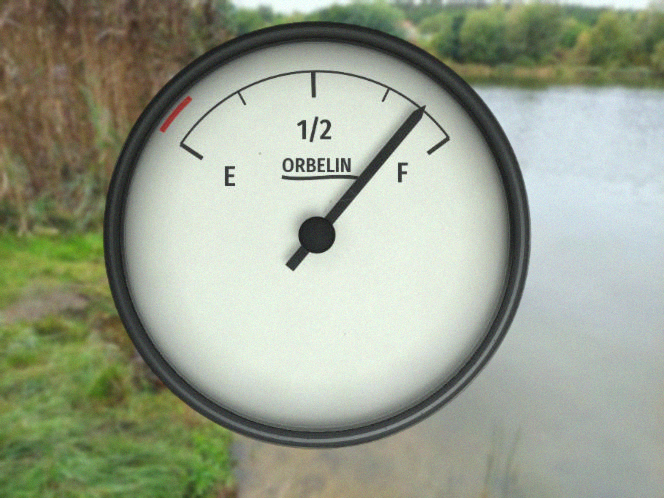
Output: **0.875**
